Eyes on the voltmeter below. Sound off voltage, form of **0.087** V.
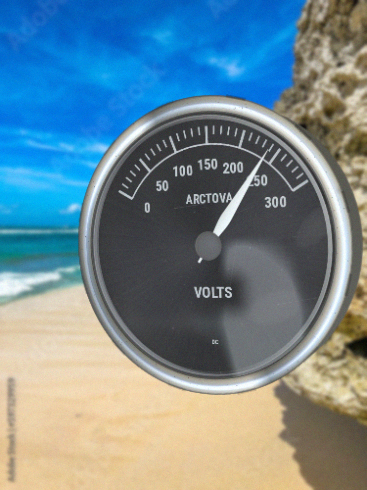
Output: **240** V
